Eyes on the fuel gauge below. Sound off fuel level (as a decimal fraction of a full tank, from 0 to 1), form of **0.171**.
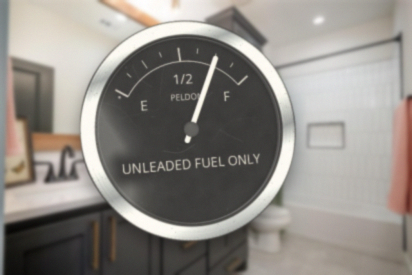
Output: **0.75**
